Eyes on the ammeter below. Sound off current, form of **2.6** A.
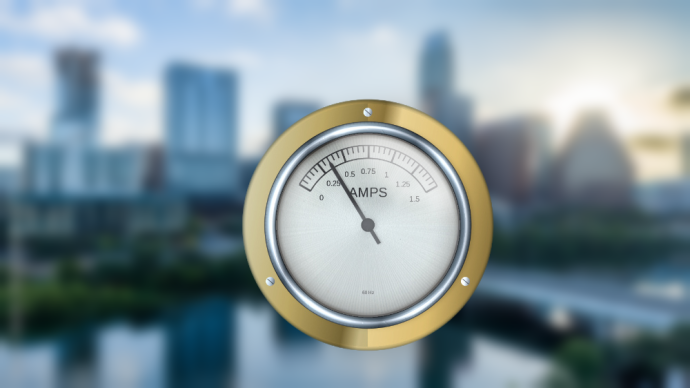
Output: **0.35** A
